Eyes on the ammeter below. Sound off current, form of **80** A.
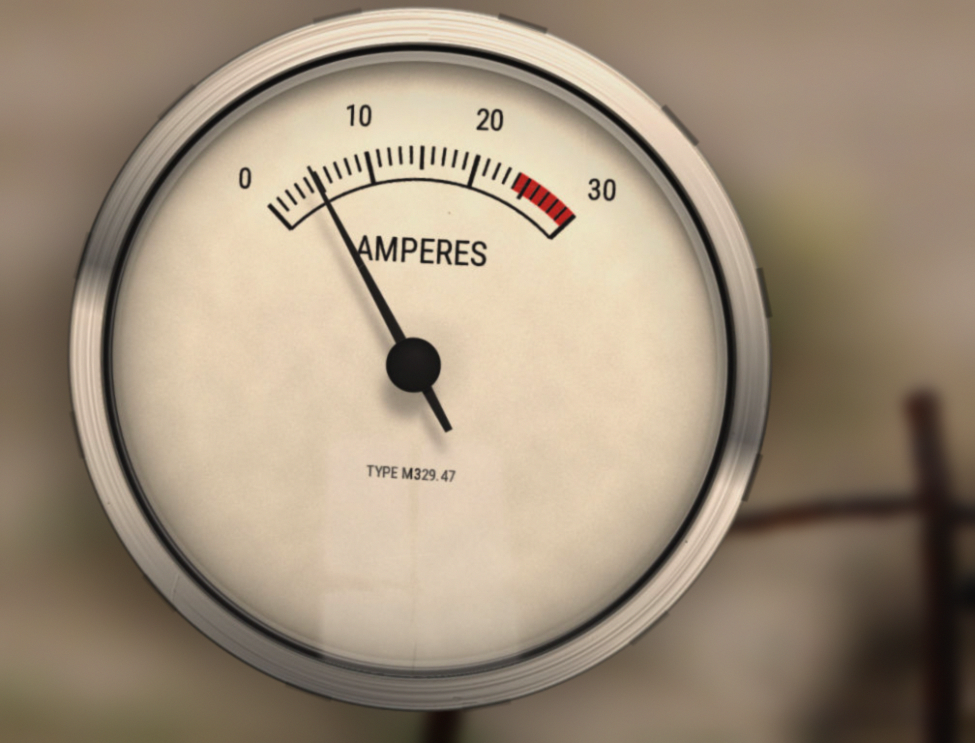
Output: **5** A
